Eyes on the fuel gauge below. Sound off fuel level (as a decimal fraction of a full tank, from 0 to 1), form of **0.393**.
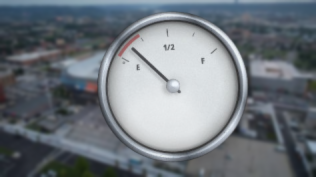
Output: **0.125**
